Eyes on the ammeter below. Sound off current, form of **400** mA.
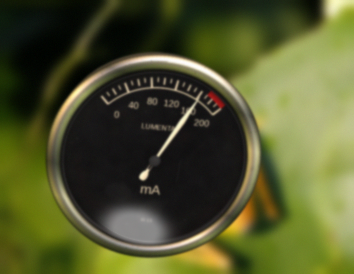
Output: **160** mA
